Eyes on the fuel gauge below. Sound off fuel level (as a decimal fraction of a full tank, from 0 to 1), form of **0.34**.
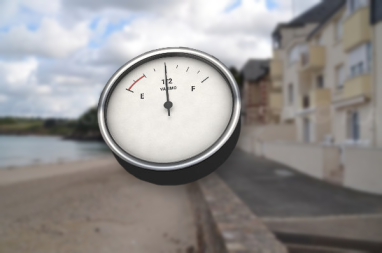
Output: **0.5**
